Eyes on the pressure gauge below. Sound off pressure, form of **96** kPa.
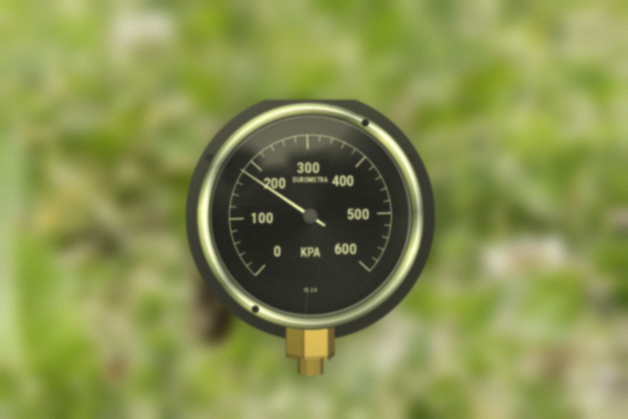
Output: **180** kPa
